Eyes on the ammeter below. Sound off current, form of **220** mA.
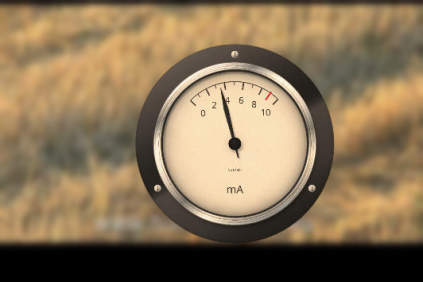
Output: **3.5** mA
